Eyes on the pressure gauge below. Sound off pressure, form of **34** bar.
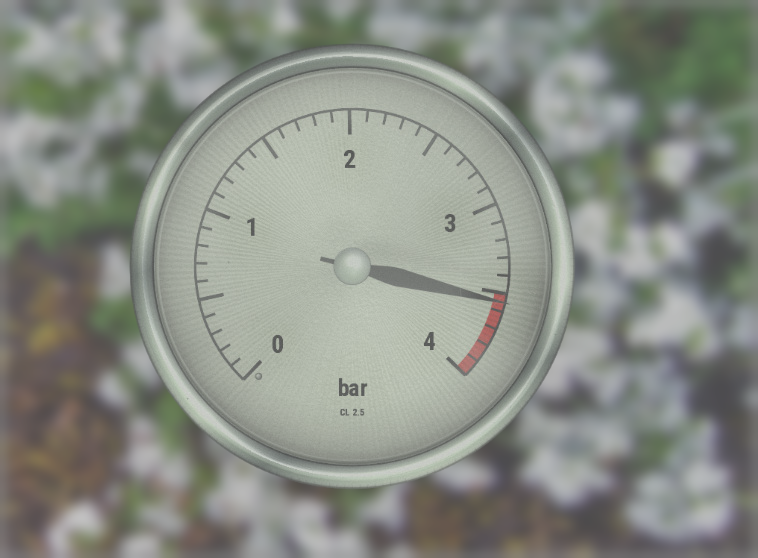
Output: **3.55** bar
